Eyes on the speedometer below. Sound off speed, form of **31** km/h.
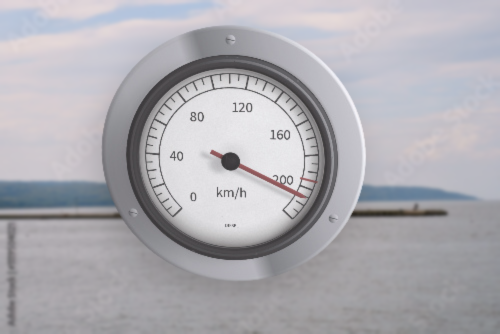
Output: **205** km/h
